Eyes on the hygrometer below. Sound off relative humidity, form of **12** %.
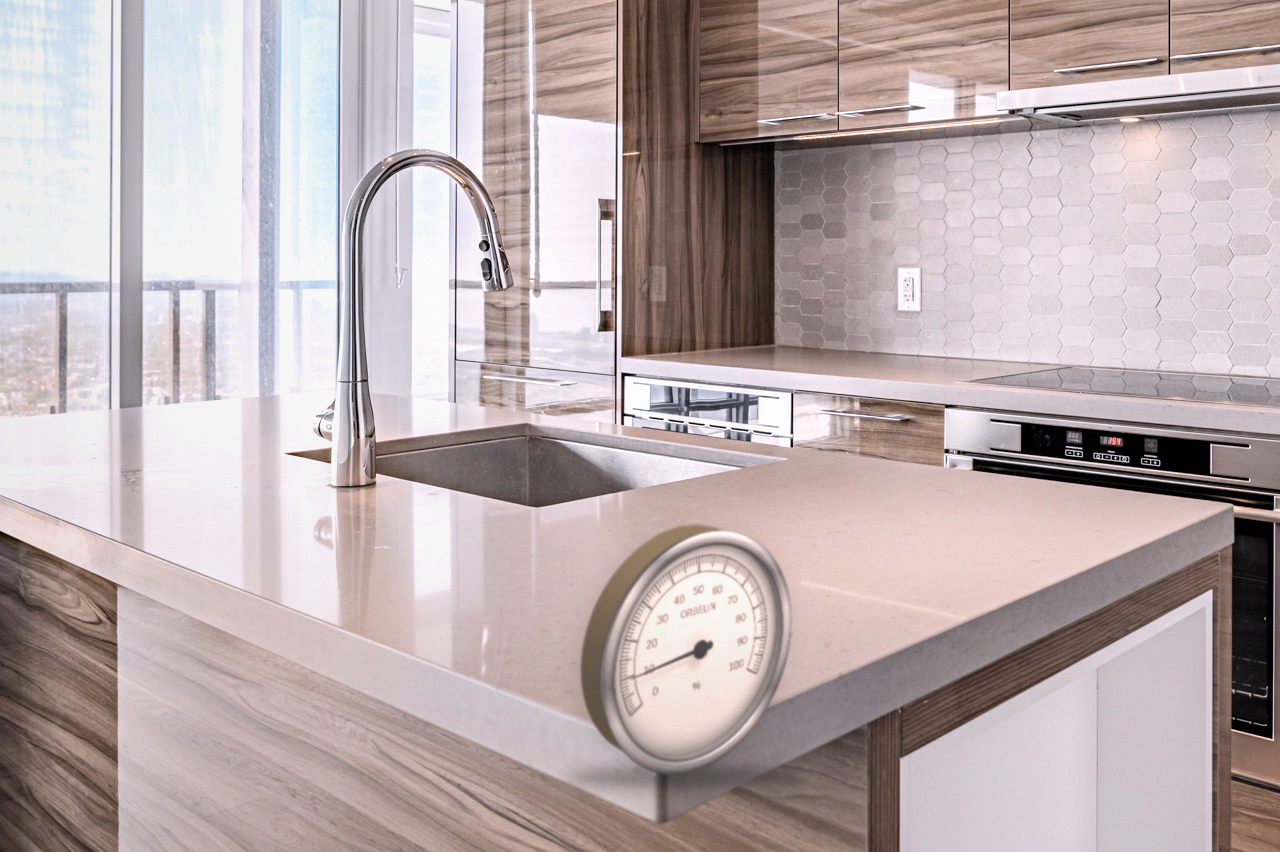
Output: **10** %
